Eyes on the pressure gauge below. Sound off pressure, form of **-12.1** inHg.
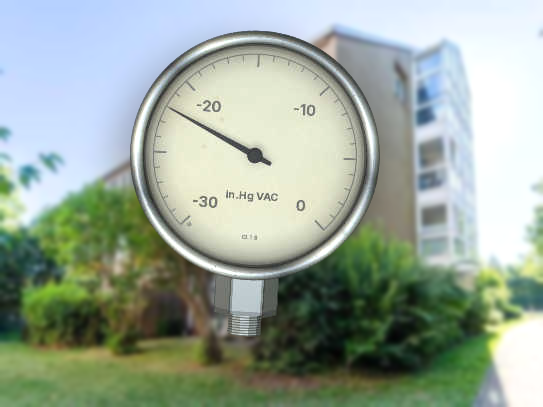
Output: **-22** inHg
